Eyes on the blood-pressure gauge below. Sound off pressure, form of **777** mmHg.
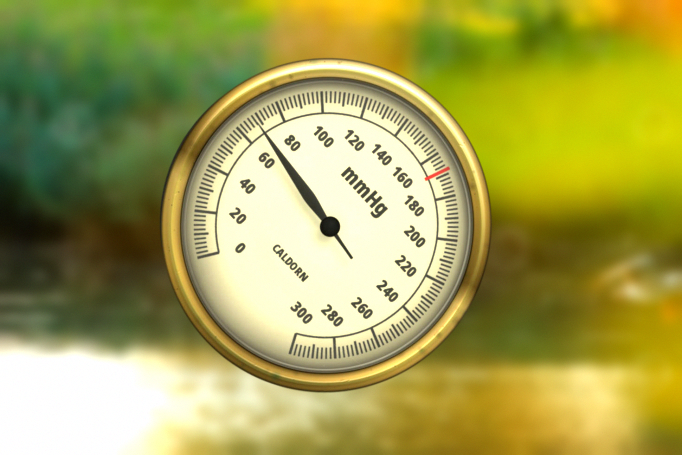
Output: **68** mmHg
